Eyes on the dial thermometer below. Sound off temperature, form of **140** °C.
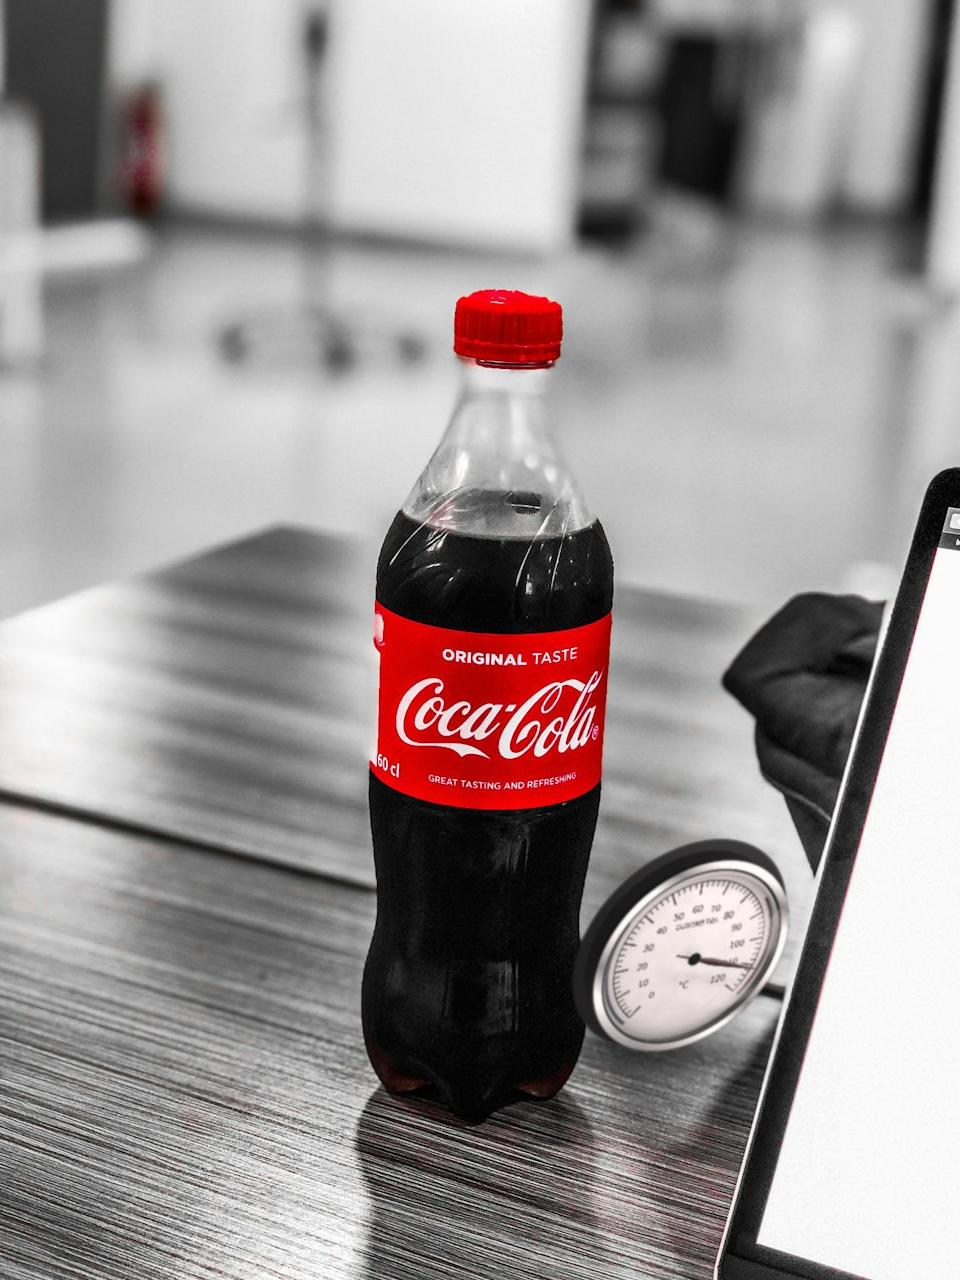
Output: **110** °C
